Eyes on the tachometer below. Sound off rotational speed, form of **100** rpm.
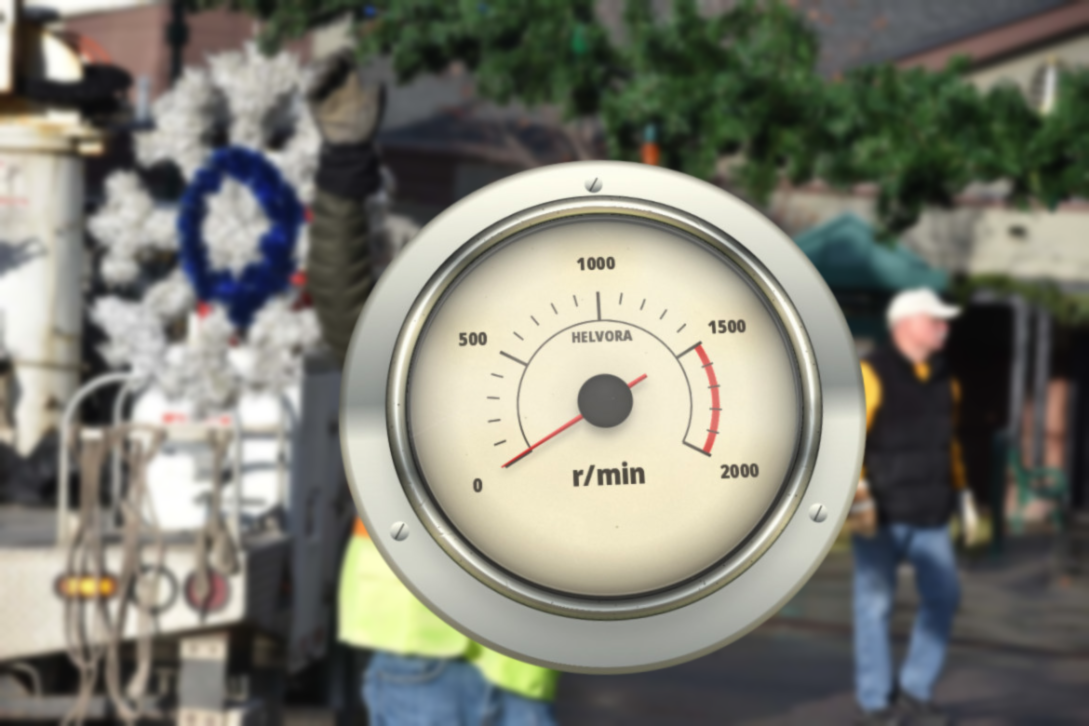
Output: **0** rpm
